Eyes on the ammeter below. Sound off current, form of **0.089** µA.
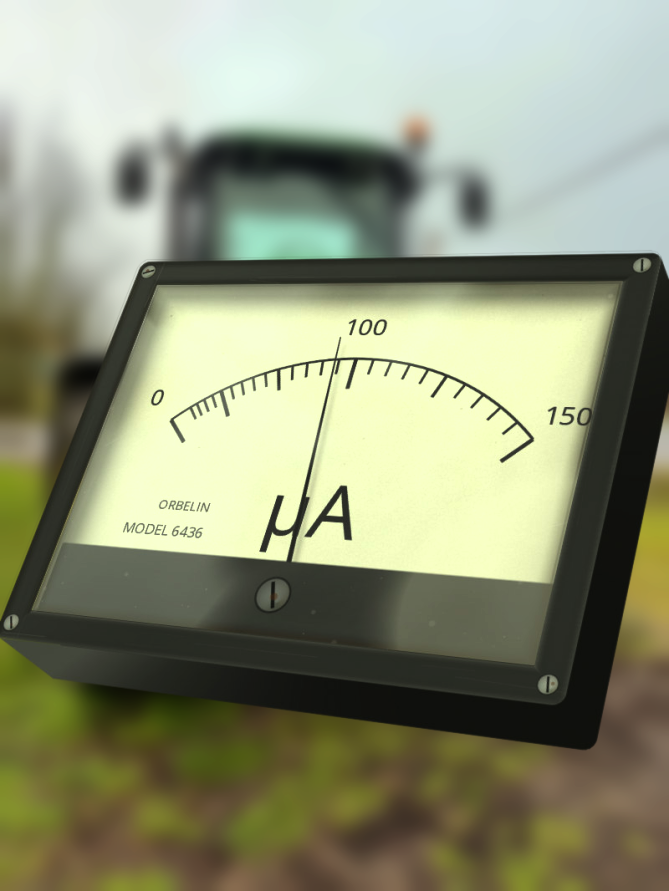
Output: **95** µA
